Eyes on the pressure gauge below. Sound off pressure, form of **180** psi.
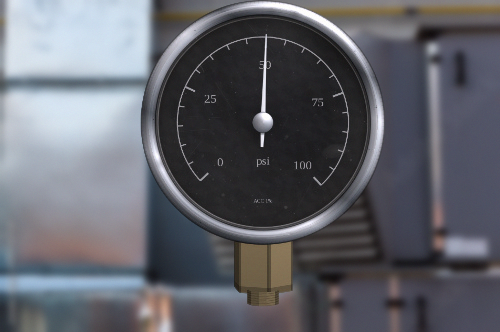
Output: **50** psi
